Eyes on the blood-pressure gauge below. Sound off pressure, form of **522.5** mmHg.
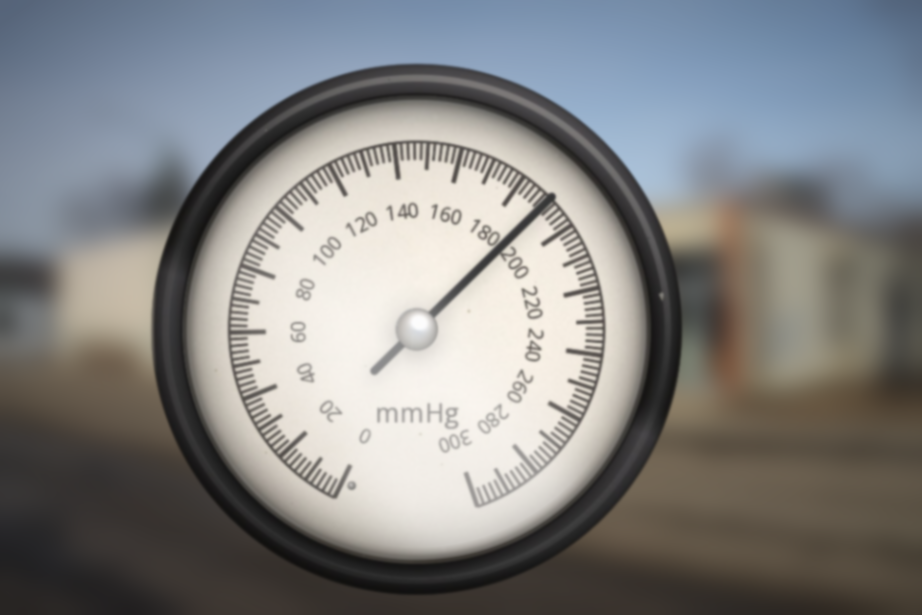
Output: **190** mmHg
